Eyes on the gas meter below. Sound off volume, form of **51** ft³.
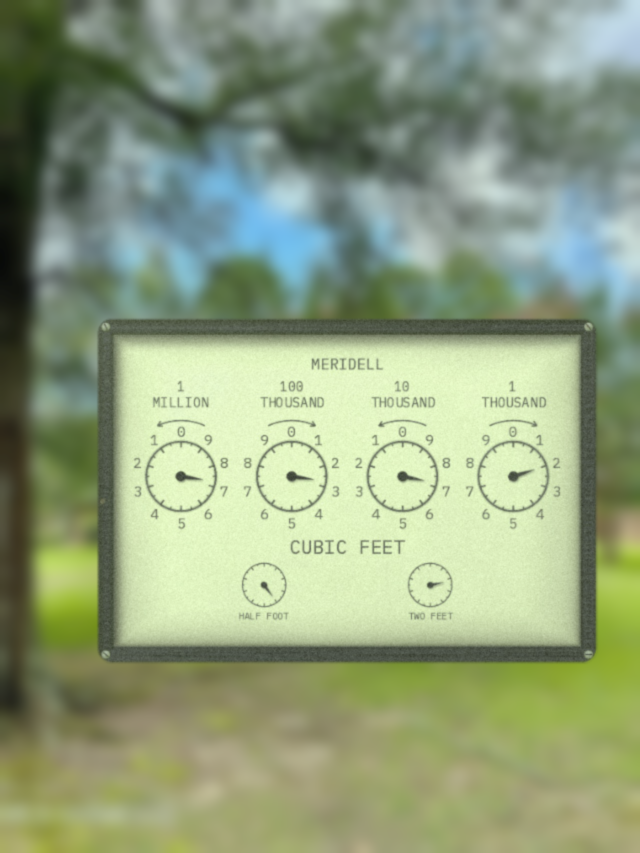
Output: **727200** ft³
